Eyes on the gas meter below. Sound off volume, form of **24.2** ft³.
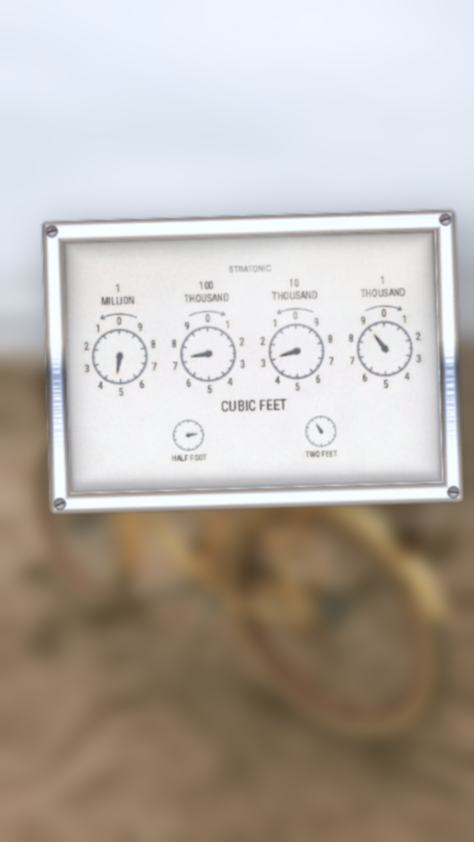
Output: **472900** ft³
